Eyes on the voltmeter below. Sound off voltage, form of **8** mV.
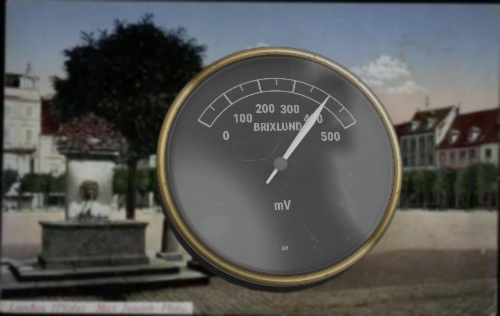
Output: **400** mV
